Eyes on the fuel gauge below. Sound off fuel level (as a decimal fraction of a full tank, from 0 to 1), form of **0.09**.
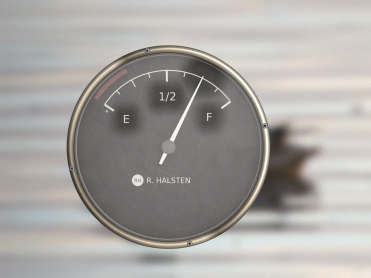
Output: **0.75**
